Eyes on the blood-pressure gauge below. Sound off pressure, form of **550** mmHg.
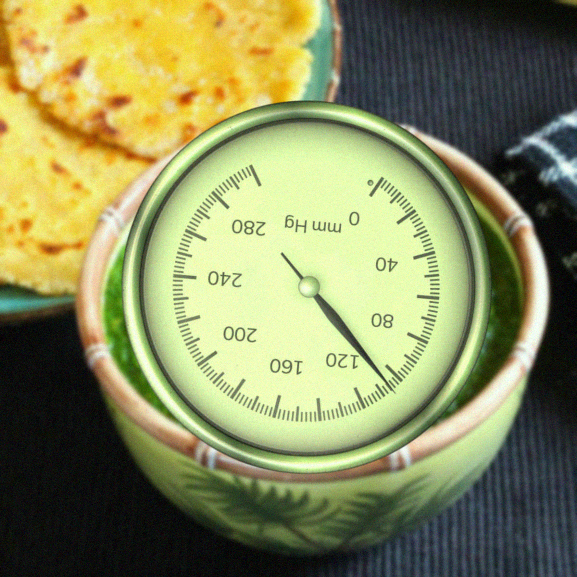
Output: **106** mmHg
